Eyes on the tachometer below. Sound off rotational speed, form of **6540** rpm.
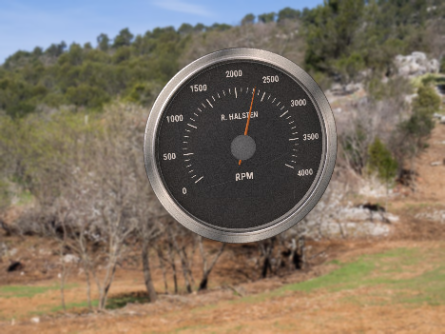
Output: **2300** rpm
